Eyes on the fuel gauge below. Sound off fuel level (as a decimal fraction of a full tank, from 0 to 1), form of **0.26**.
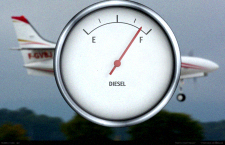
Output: **0.875**
